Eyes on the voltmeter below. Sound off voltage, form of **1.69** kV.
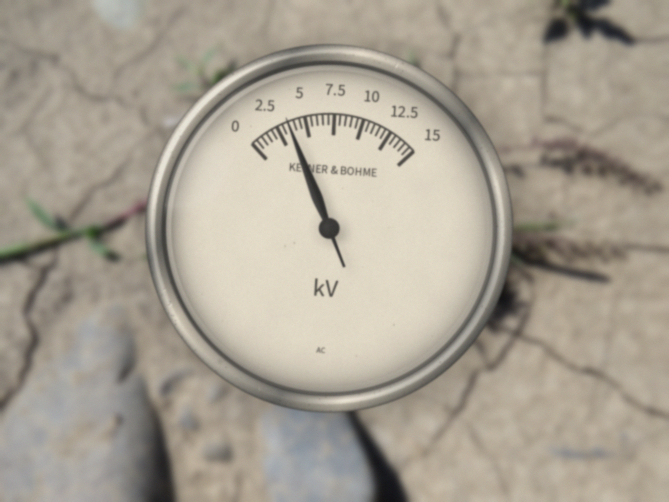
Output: **3.5** kV
